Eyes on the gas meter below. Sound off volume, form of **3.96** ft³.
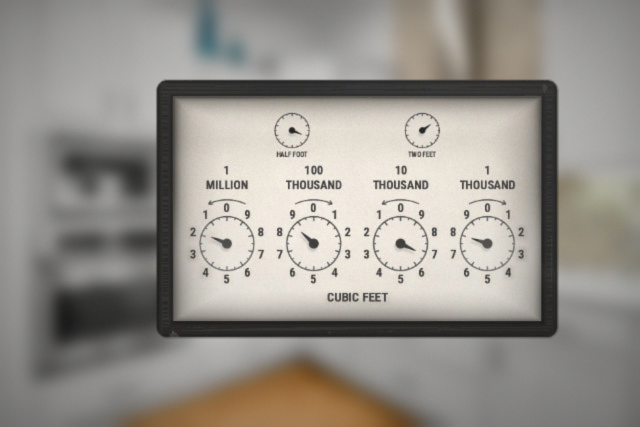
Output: **186800** ft³
